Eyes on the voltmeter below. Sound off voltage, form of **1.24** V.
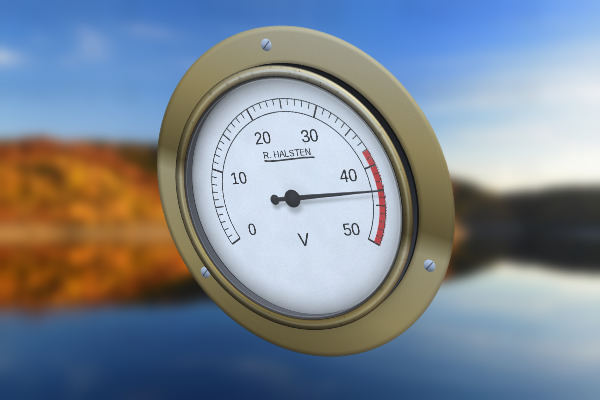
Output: **43** V
